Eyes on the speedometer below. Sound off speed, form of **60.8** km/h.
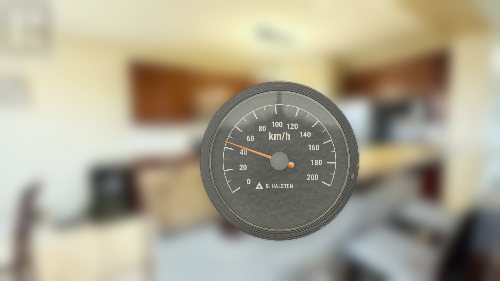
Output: **45** km/h
